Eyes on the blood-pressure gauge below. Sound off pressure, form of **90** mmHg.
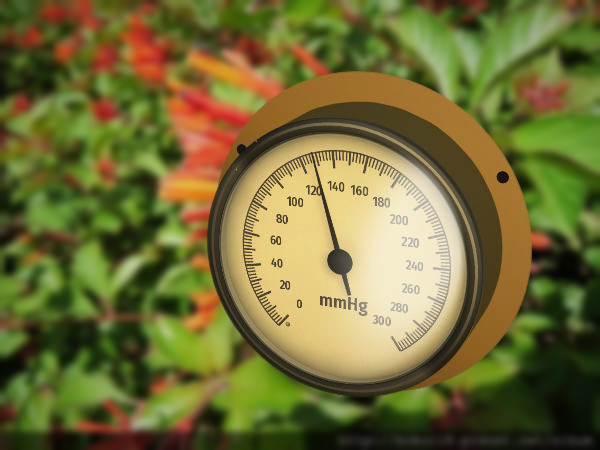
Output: **130** mmHg
